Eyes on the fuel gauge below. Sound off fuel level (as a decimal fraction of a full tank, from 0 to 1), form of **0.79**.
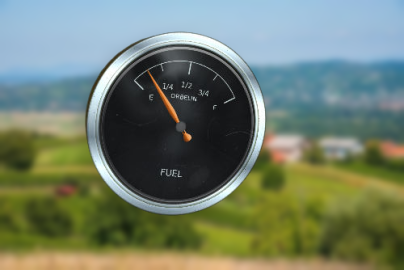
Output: **0.125**
